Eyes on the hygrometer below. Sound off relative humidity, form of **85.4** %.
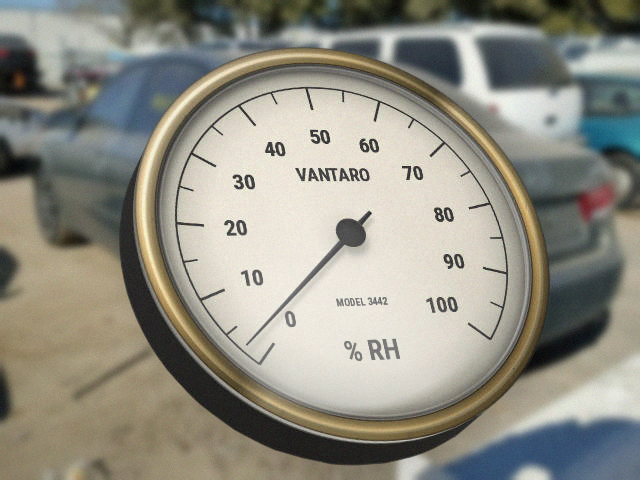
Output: **2.5** %
